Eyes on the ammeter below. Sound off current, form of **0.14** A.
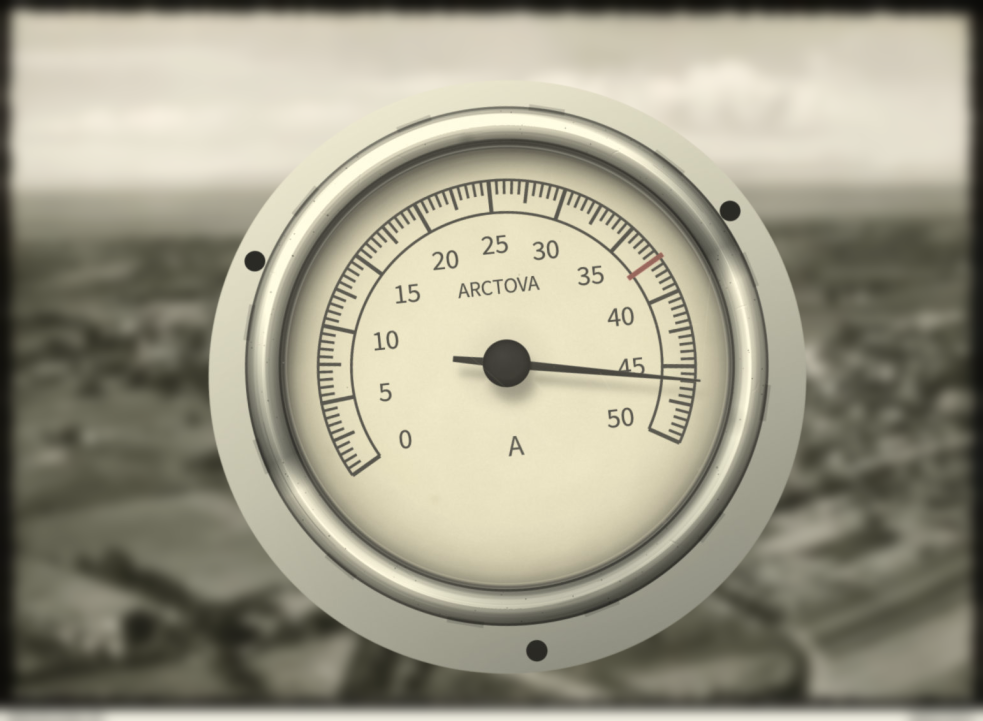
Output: **46** A
